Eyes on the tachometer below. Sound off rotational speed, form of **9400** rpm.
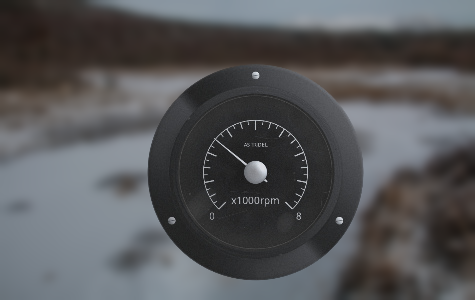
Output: **2500** rpm
